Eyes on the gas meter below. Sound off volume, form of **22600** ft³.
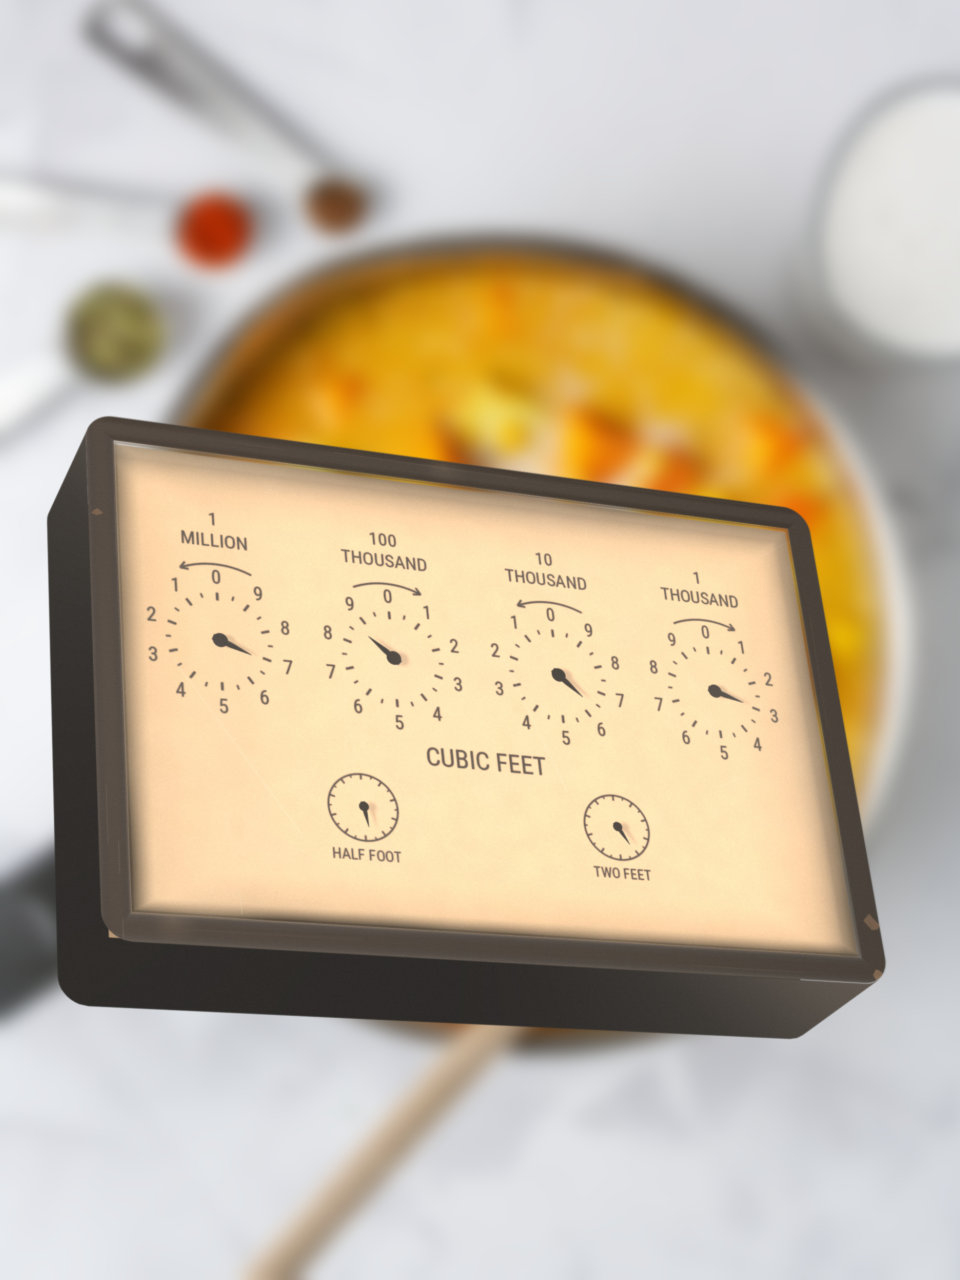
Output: **686300** ft³
